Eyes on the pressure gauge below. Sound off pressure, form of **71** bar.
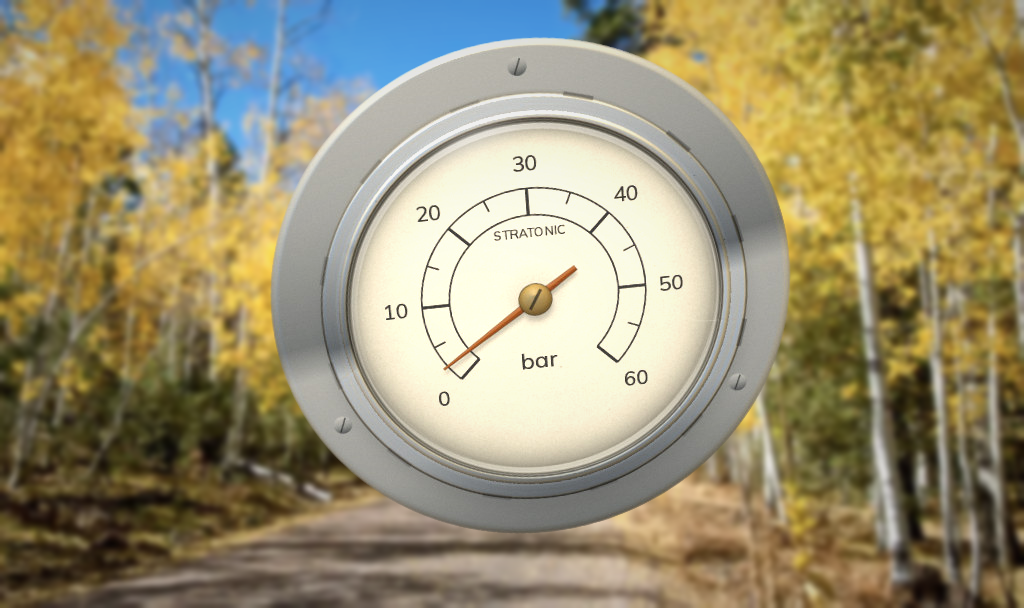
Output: **2.5** bar
